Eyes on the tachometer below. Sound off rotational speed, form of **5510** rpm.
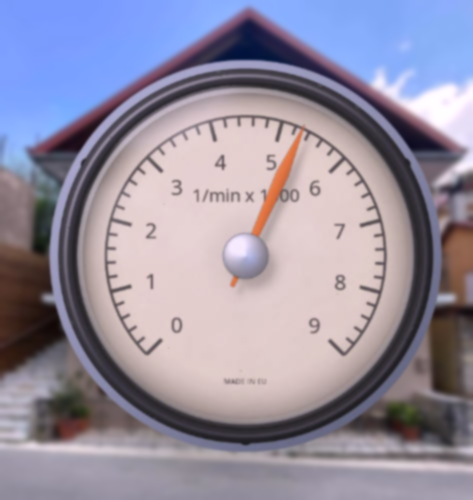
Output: **5300** rpm
